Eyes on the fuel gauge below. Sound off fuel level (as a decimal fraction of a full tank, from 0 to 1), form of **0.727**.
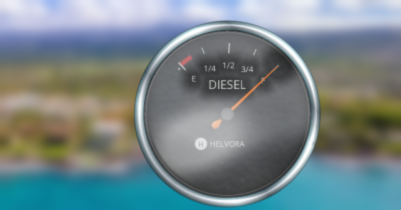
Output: **1**
